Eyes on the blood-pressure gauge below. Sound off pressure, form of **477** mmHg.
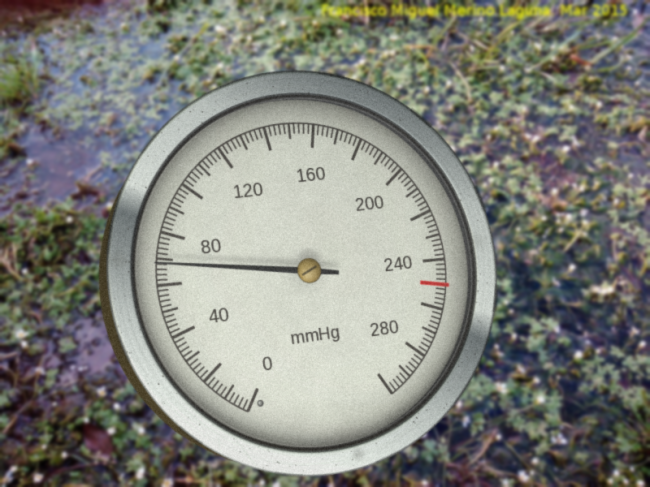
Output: **68** mmHg
